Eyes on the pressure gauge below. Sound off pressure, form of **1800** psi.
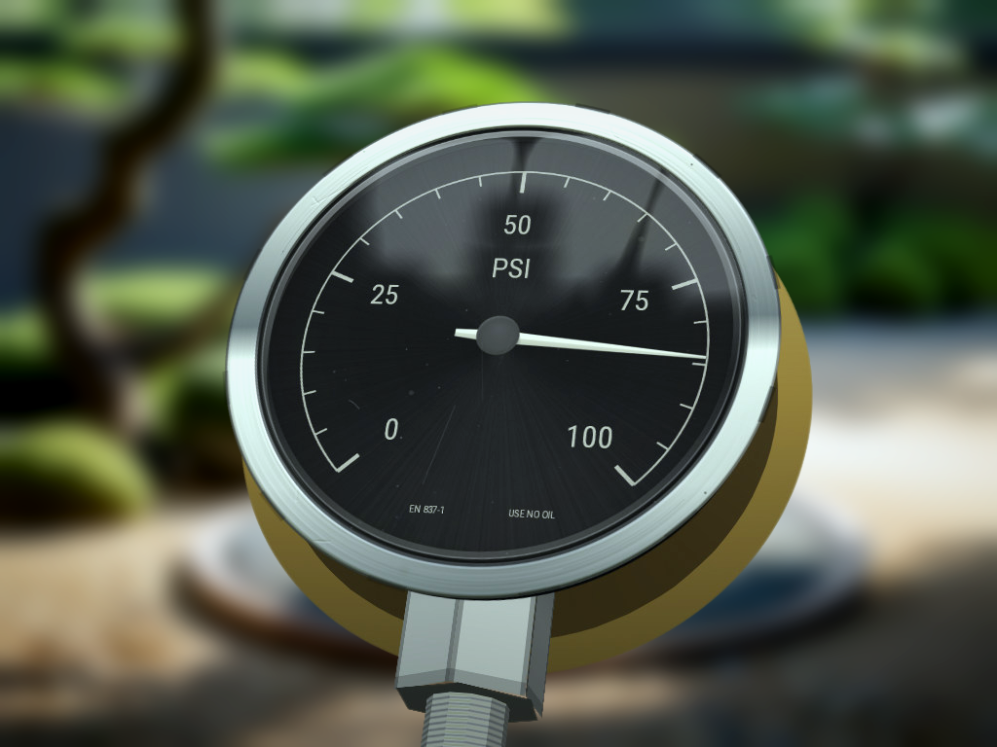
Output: **85** psi
